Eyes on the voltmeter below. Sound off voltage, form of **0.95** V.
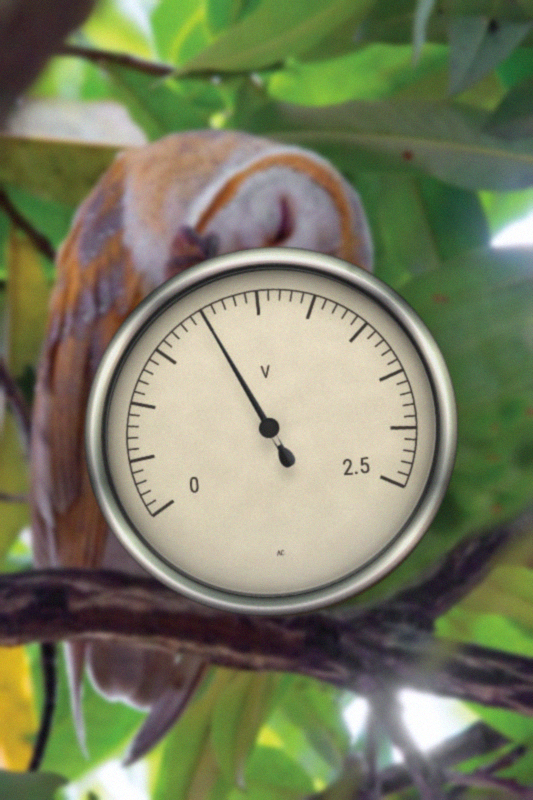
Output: **1** V
